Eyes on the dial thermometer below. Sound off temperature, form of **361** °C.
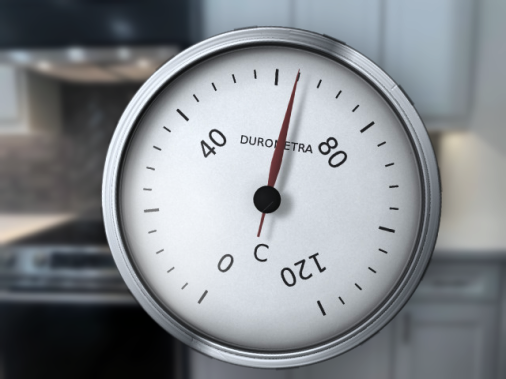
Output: **64** °C
